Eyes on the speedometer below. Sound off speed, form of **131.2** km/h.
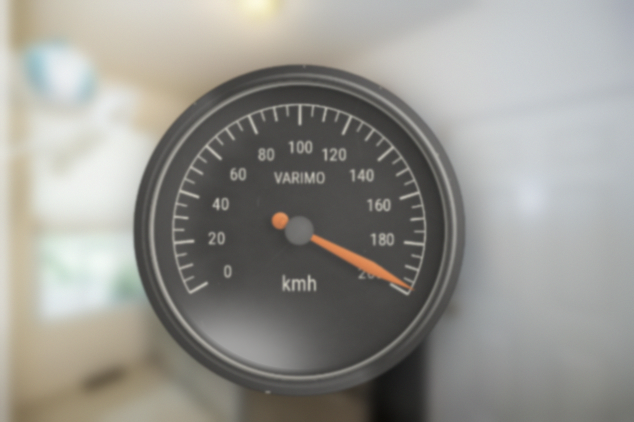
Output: **197.5** km/h
